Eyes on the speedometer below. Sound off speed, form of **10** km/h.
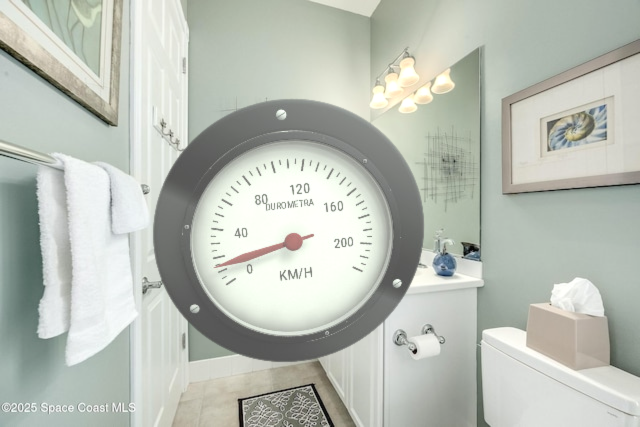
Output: **15** km/h
